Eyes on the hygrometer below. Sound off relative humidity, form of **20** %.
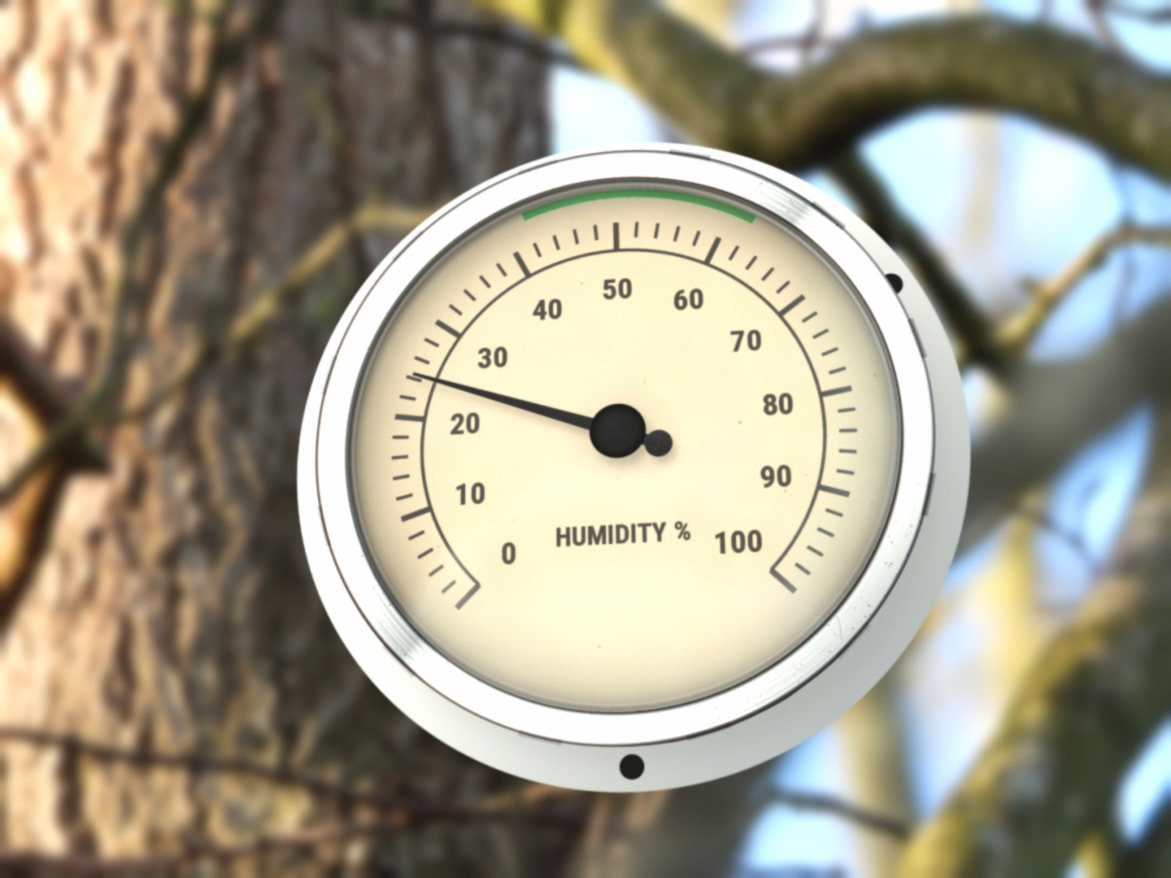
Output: **24** %
